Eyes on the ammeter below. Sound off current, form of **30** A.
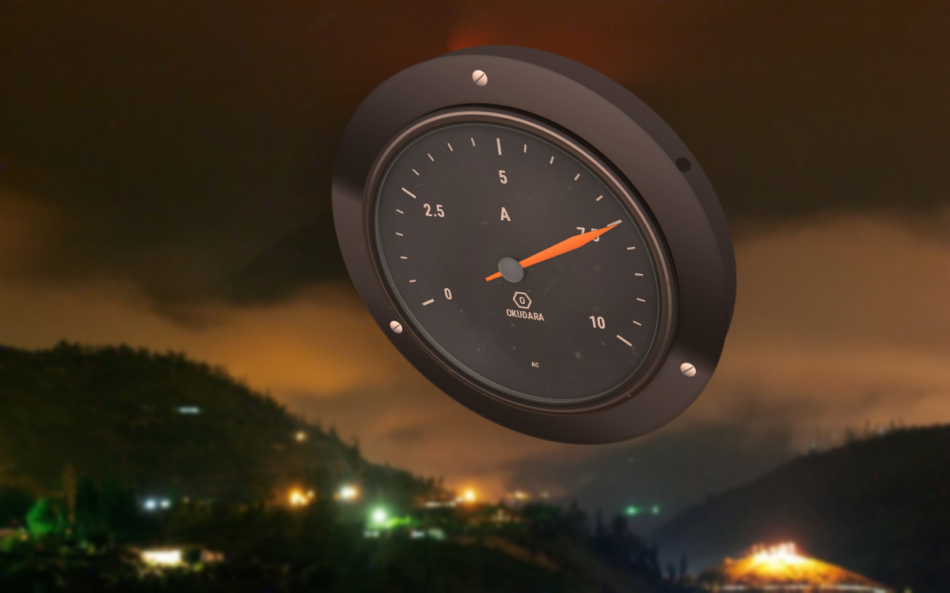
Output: **7.5** A
